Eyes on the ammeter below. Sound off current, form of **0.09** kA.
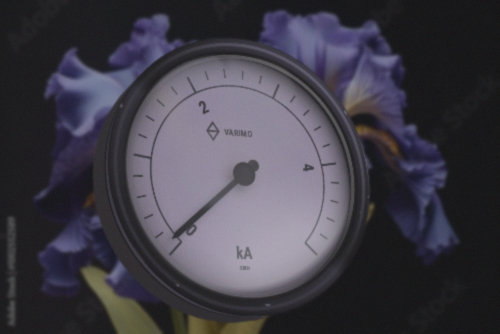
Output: **0.1** kA
